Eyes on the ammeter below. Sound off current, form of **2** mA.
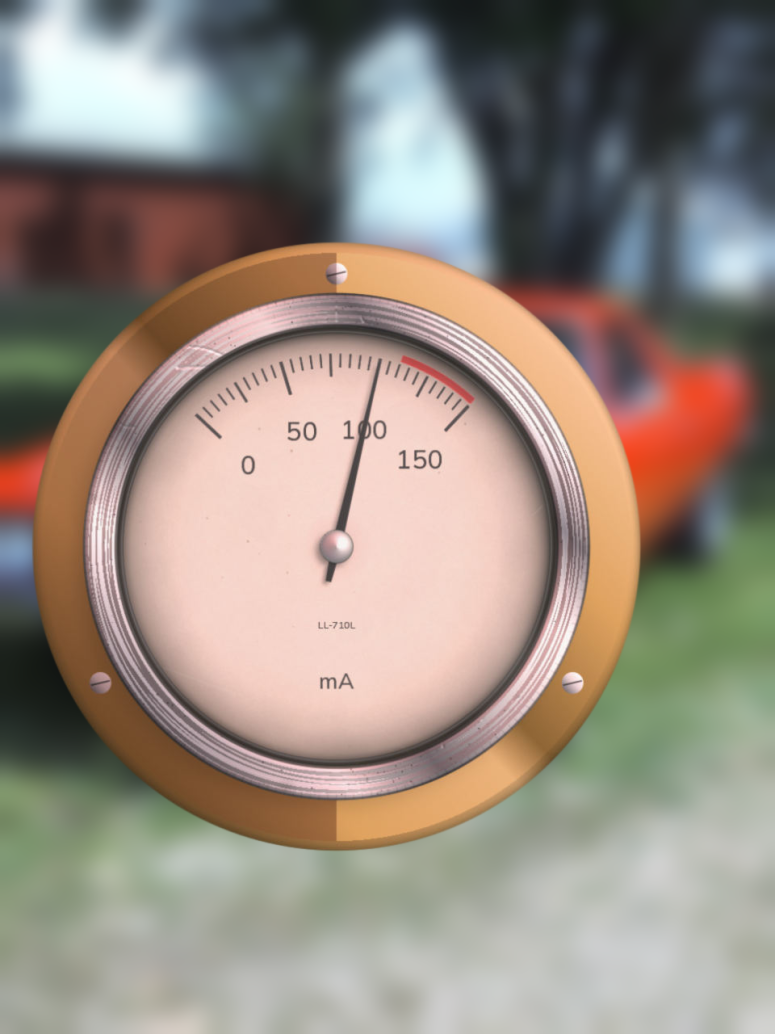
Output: **100** mA
